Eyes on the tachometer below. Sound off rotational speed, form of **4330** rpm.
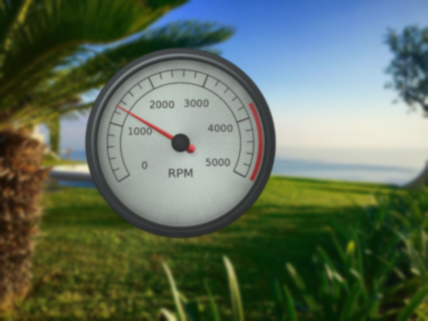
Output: **1300** rpm
